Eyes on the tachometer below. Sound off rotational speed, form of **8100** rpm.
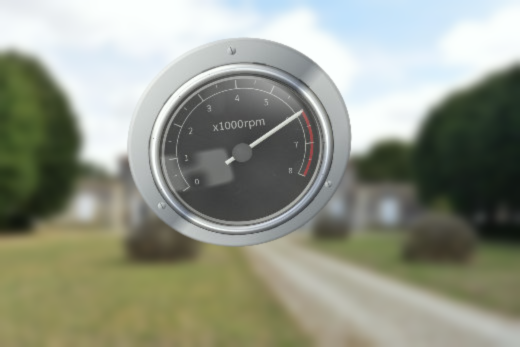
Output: **6000** rpm
